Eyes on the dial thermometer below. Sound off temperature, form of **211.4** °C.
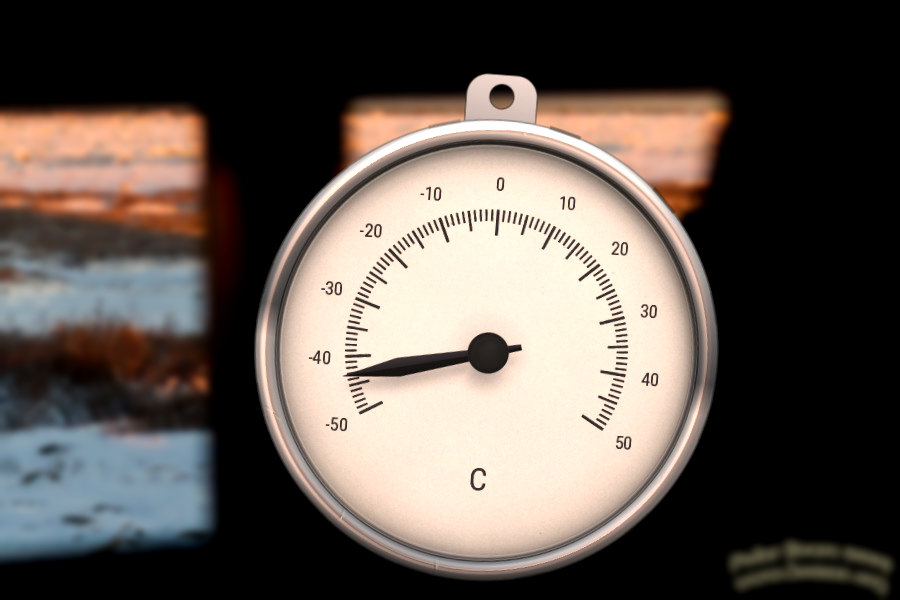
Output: **-43** °C
